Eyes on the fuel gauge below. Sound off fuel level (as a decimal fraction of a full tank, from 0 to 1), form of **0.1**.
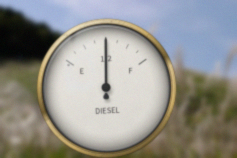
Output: **0.5**
